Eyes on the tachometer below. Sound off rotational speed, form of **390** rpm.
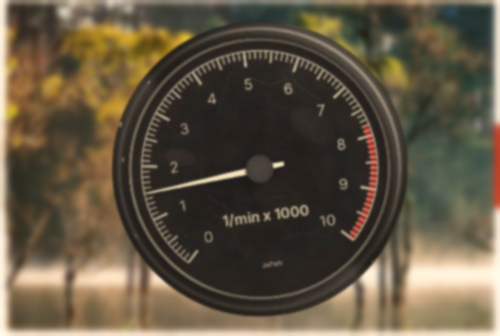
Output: **1500** rpm
